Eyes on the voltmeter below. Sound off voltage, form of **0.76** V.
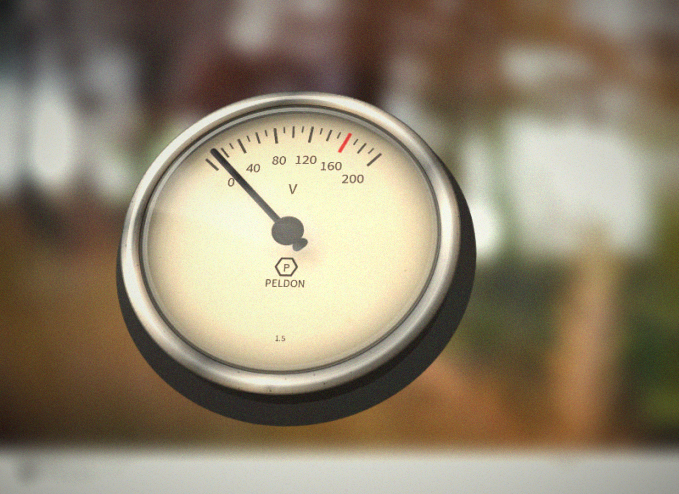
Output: **10** V
